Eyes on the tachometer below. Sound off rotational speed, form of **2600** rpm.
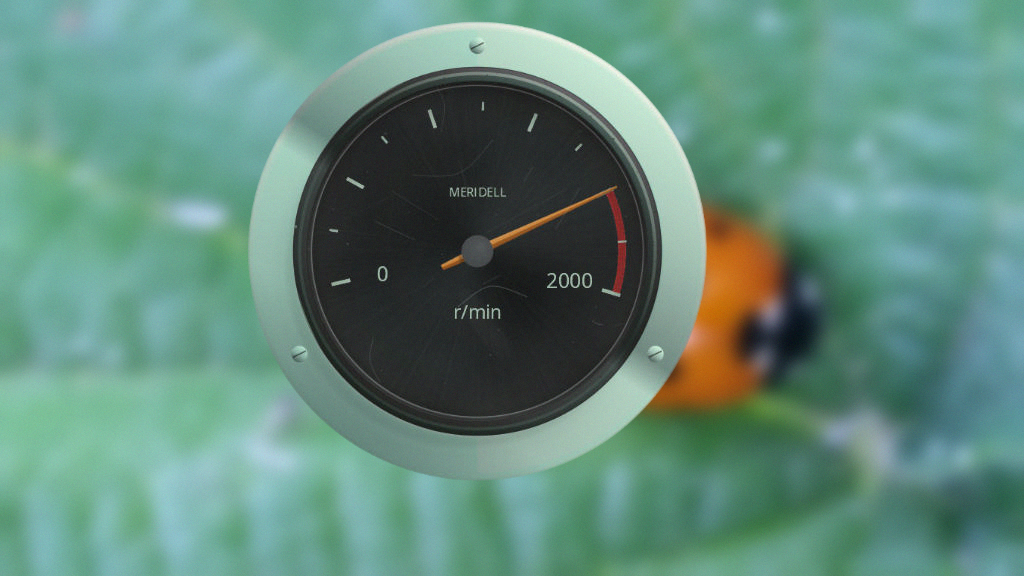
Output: **1600** rpm
